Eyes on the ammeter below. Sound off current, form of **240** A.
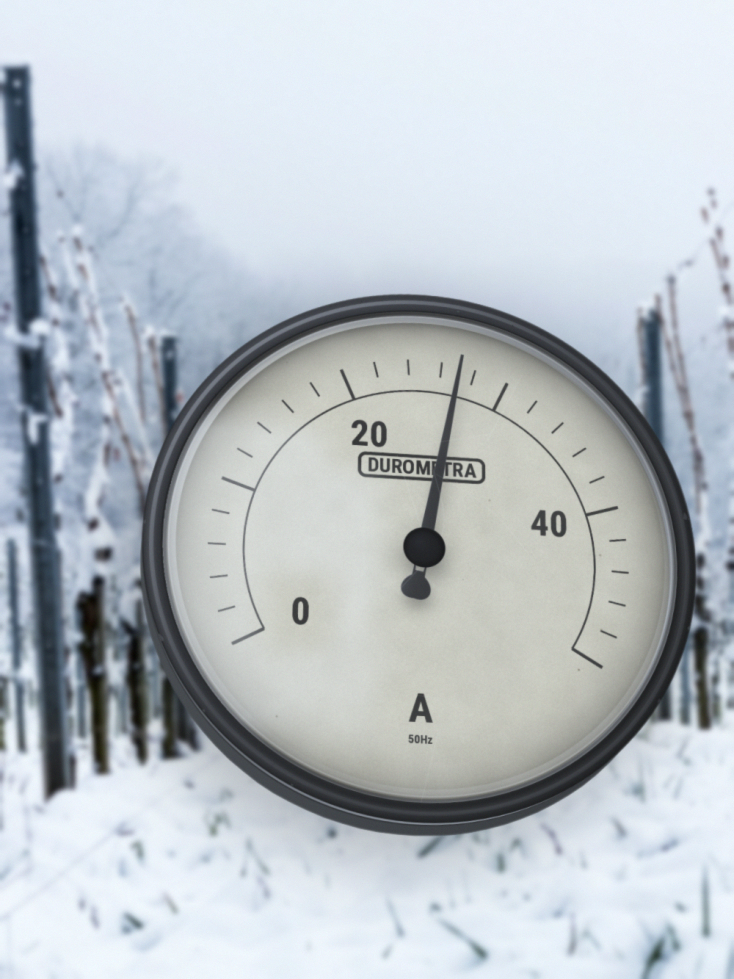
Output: **27** A
